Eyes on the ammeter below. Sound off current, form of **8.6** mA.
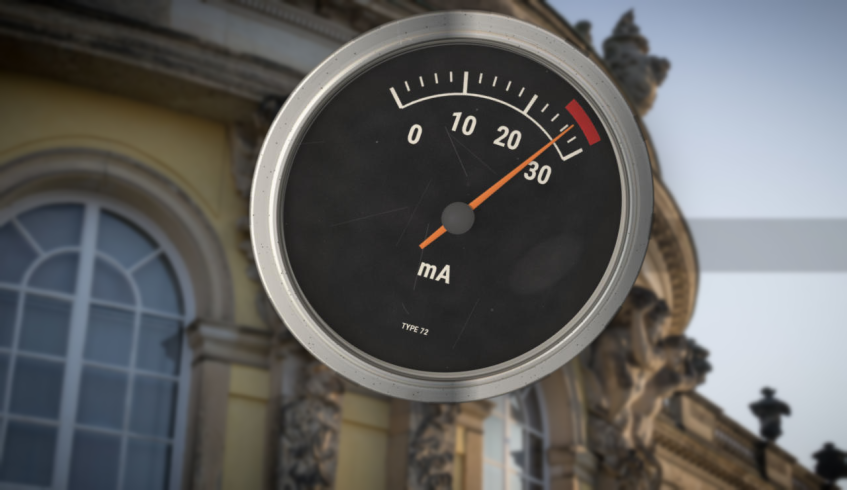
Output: **26** mA
